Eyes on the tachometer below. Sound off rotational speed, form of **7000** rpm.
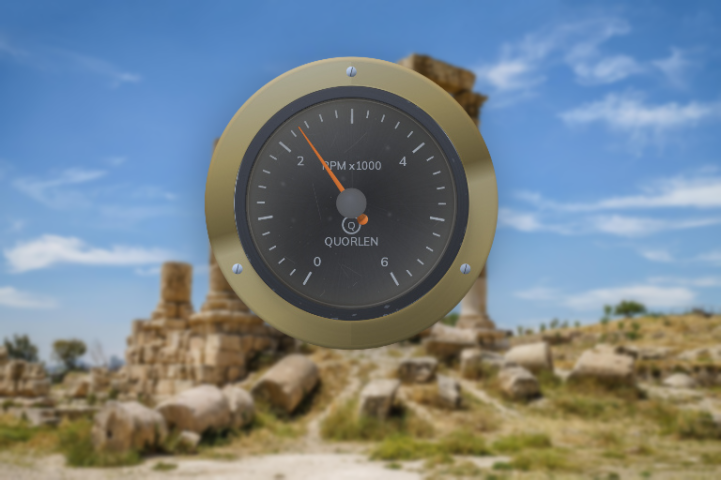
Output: **2300** rpm
